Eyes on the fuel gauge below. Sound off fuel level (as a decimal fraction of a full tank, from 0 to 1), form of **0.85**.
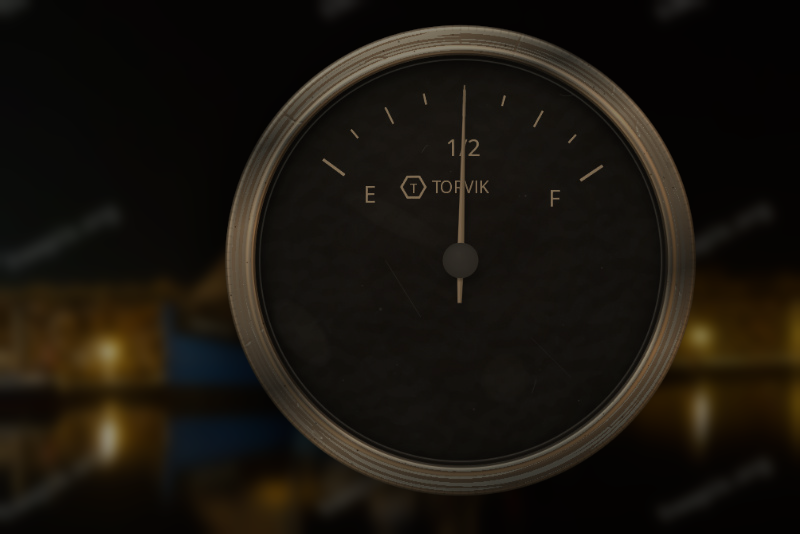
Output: **0.5**
